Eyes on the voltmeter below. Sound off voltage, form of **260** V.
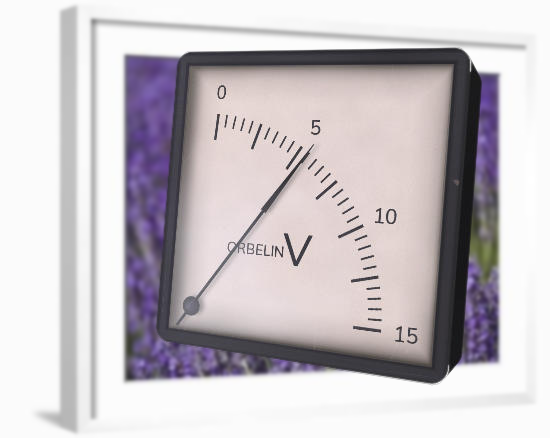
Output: **5.5** V
